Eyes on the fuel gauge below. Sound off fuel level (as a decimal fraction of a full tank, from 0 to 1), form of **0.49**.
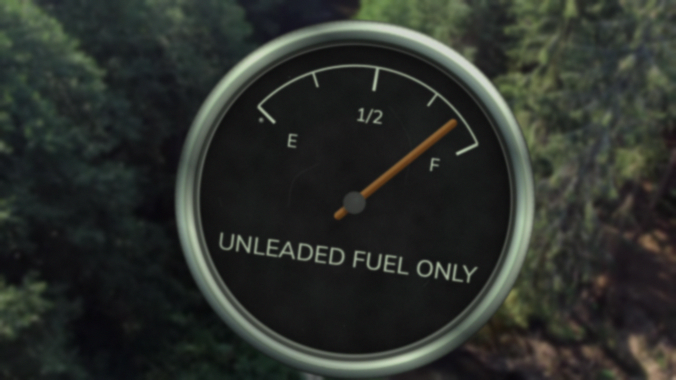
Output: **0.875**
